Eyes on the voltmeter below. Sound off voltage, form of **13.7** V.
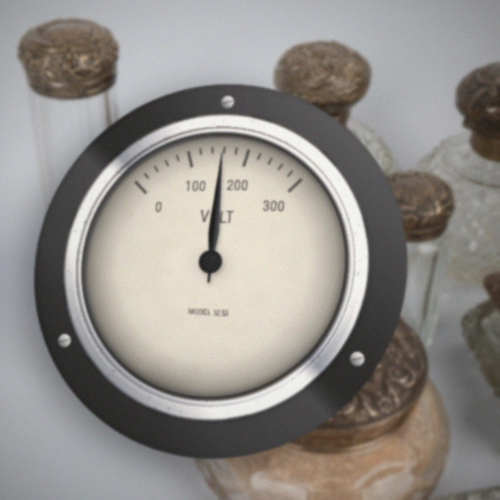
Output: **160** V
